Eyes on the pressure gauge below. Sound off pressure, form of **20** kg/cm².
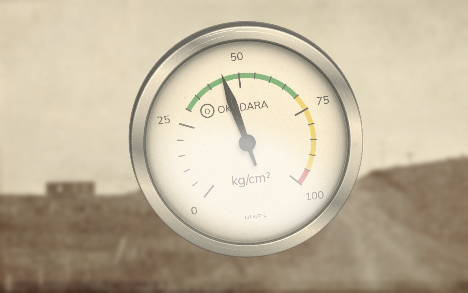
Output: **45** kg/cm²
